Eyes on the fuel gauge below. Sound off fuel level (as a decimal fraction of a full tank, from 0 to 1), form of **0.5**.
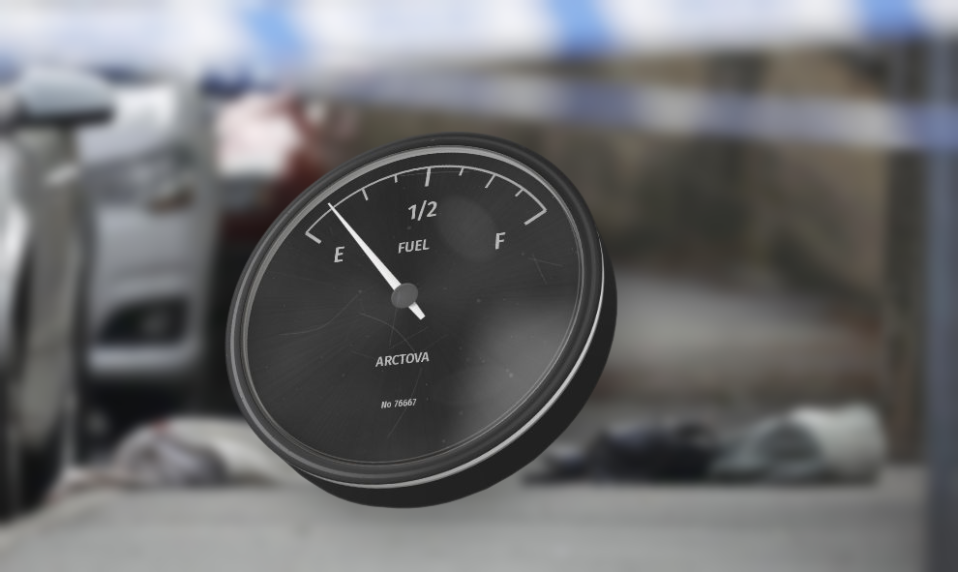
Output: **0.125**
